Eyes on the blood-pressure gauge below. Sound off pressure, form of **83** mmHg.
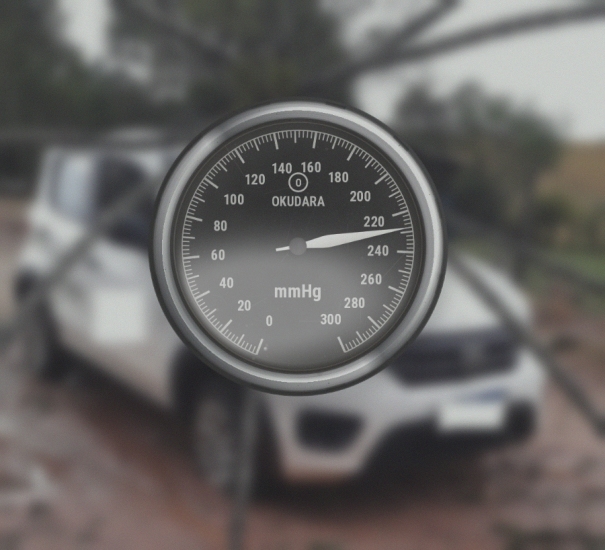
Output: **228** mmHg
